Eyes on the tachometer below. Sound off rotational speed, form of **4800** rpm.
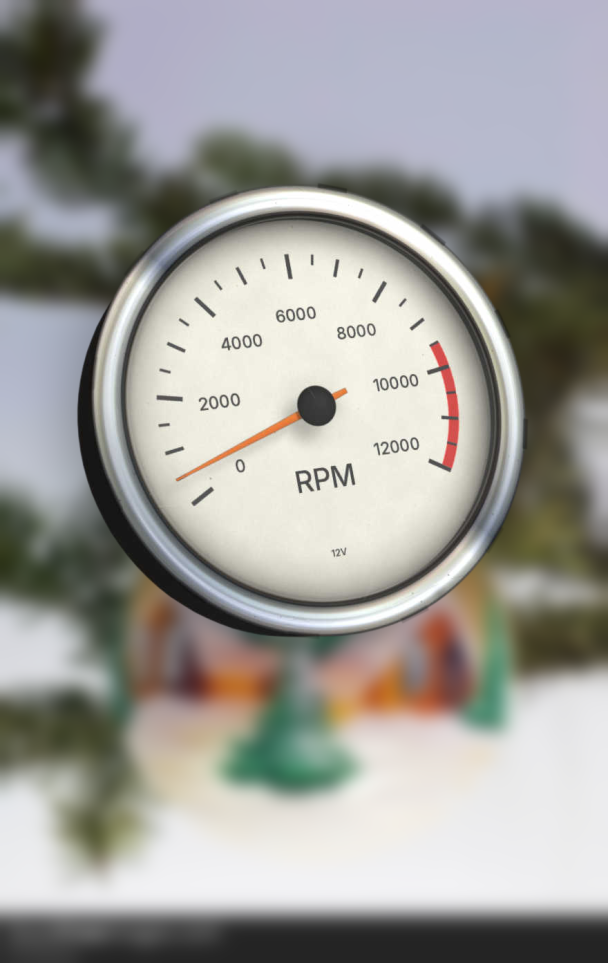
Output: **500** rpm
